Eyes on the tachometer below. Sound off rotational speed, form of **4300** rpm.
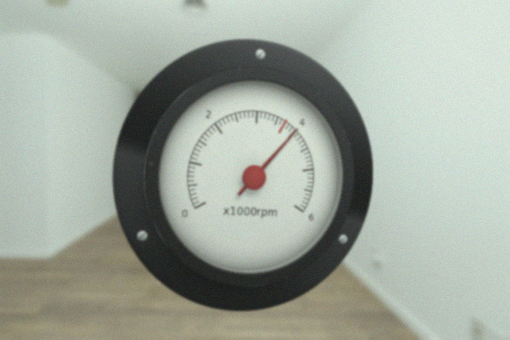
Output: **4000** rpm
